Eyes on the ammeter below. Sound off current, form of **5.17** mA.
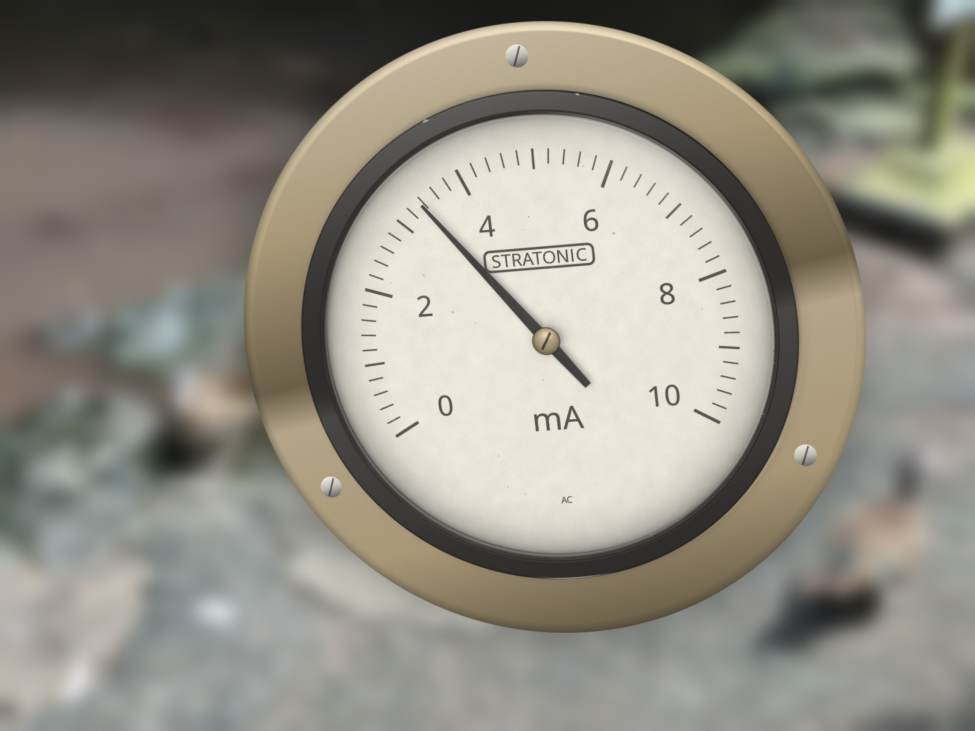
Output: **3.4** mA
